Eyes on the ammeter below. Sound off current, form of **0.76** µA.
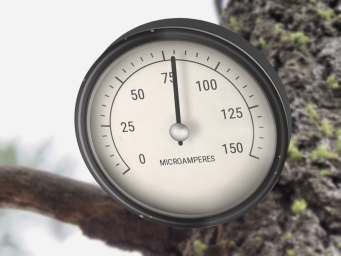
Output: **80** µA
